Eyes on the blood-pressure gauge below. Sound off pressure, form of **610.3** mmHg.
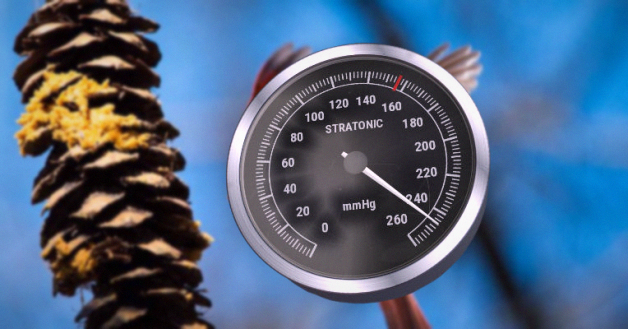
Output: **246** mmHg
